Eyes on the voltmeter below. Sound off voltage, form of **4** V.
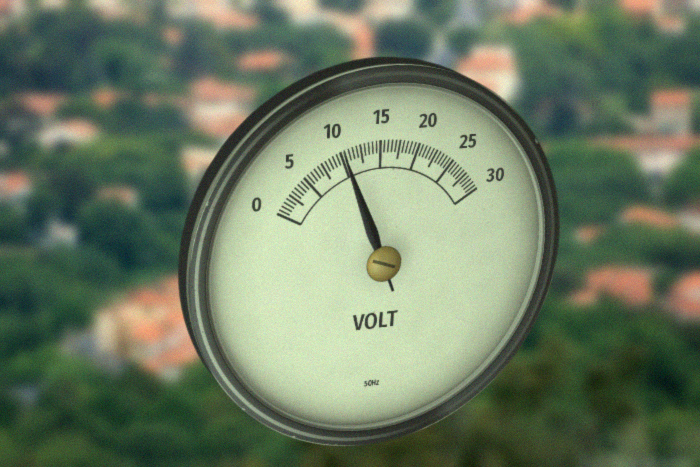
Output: **10** V
